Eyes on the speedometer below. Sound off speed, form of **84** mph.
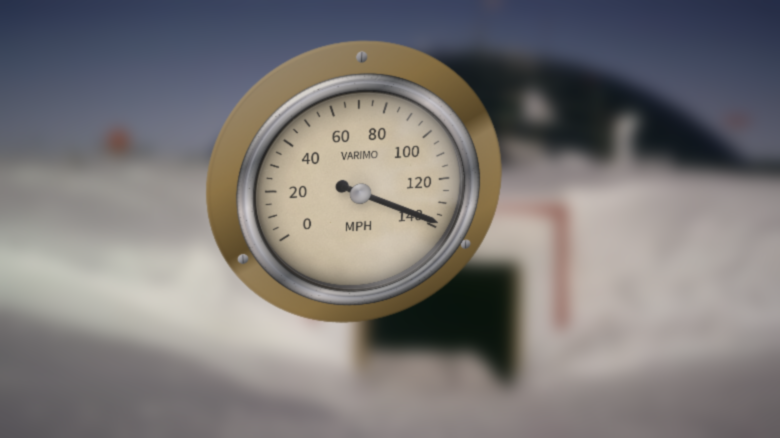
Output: **137.5** mph
